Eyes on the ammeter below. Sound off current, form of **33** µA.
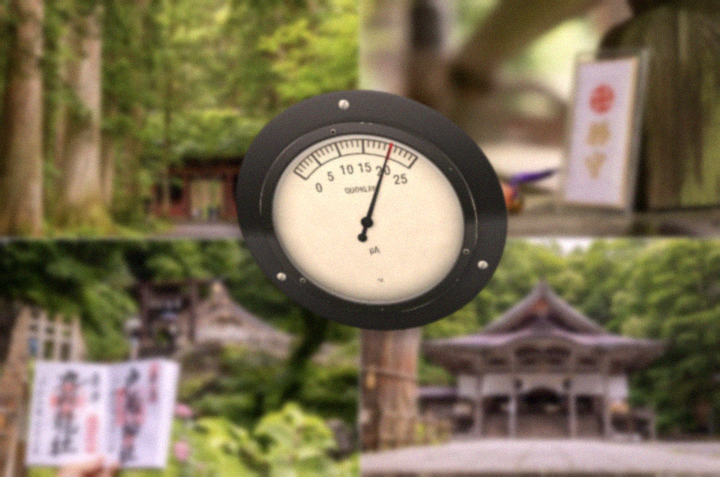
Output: **20** µA
